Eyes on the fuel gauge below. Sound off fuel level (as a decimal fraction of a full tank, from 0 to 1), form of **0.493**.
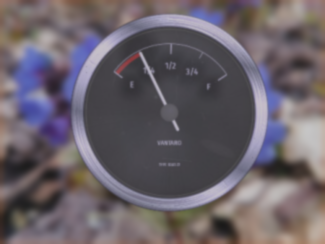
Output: **0.25**
